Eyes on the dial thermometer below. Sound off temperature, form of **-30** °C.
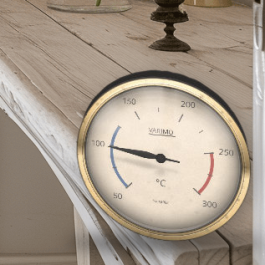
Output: **100** °C
